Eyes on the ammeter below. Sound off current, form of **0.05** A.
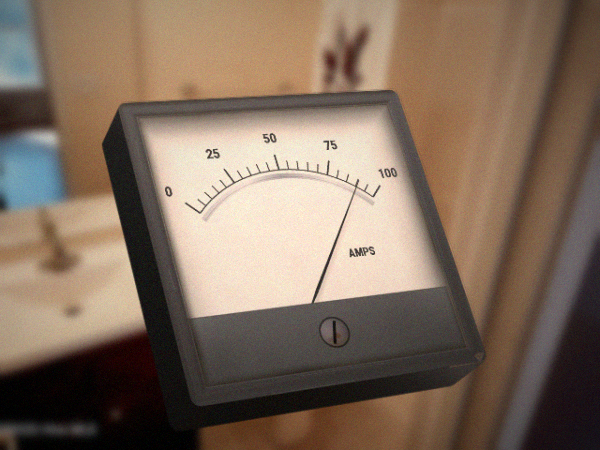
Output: **90** A
